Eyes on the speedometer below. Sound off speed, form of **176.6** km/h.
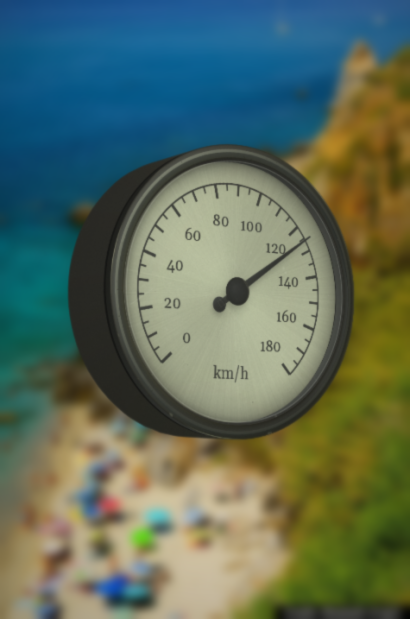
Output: **125** km/h
